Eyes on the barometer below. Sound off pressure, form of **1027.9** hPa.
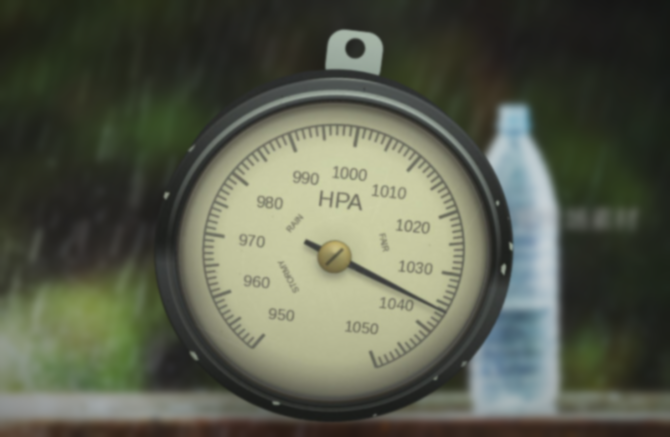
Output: **1036** hPa
